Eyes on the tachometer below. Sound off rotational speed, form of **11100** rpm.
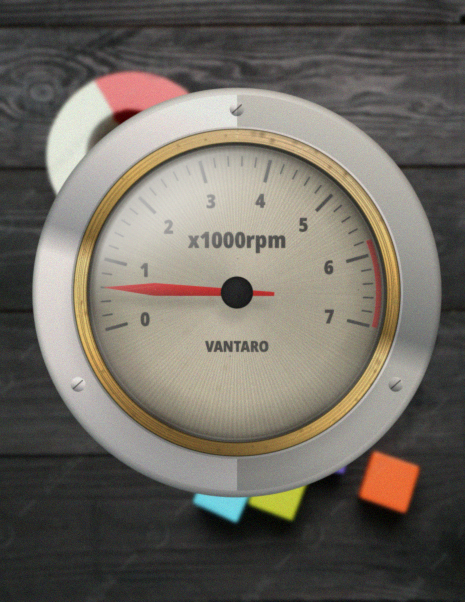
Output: **600** rpm
